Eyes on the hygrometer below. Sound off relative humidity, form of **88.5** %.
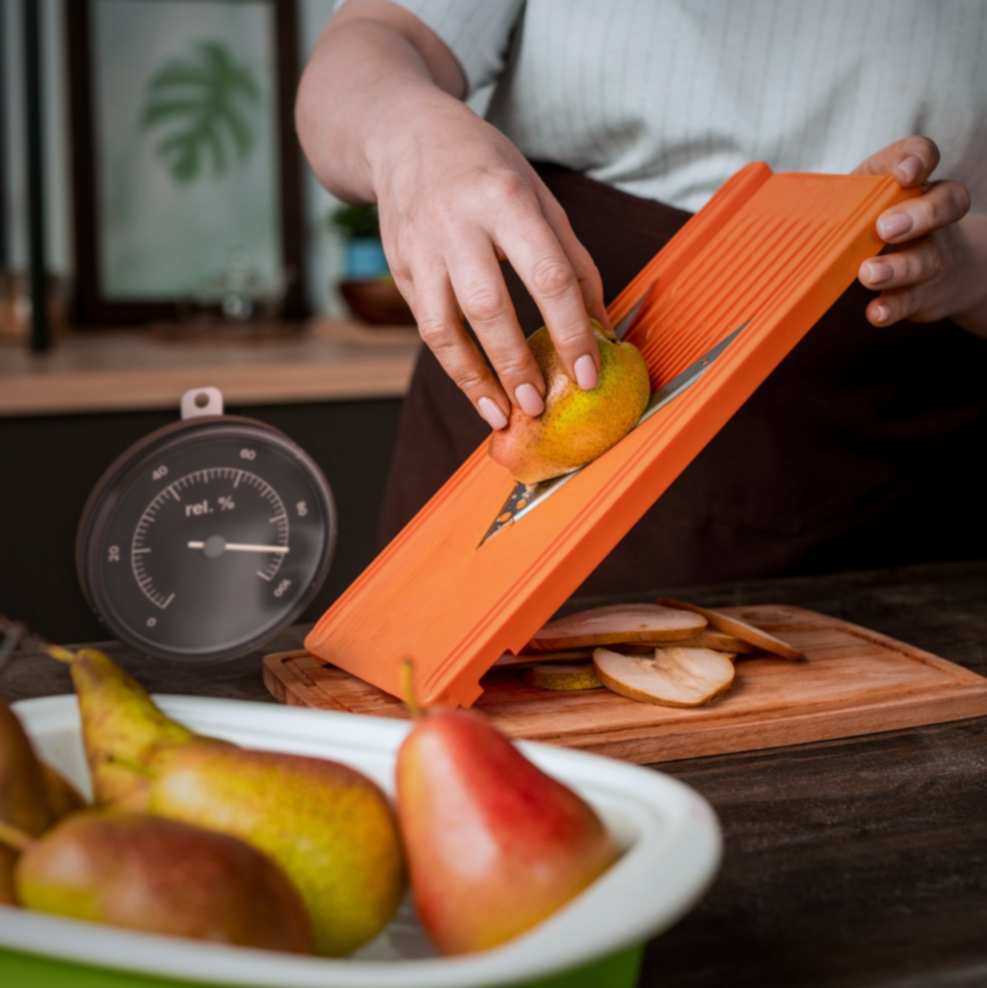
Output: **90** %
